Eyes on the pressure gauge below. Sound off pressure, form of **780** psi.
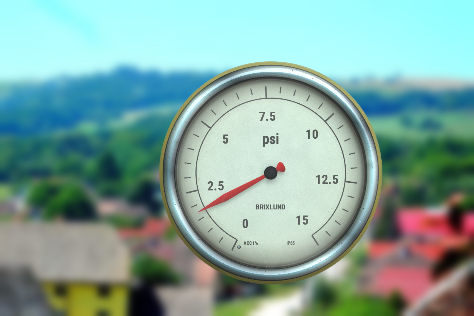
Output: **1.75** psi
